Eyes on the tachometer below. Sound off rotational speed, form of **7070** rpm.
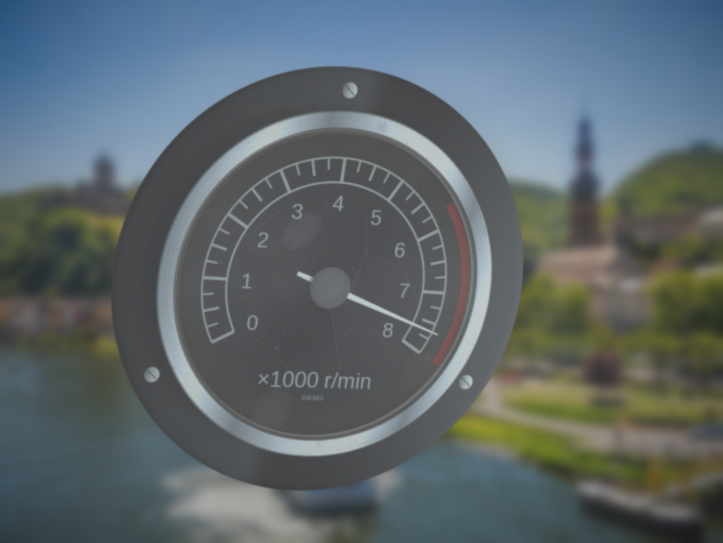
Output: **7625** rpm
